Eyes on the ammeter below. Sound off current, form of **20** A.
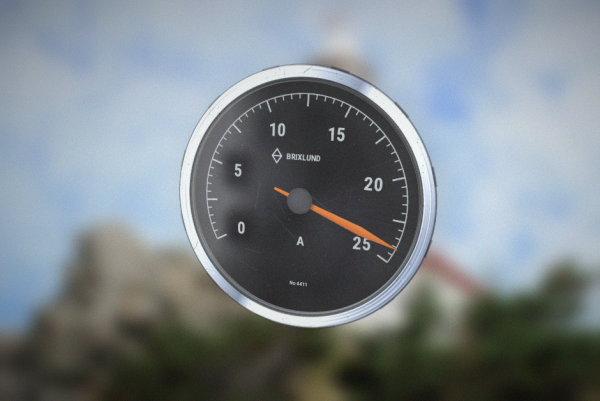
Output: **24** A
